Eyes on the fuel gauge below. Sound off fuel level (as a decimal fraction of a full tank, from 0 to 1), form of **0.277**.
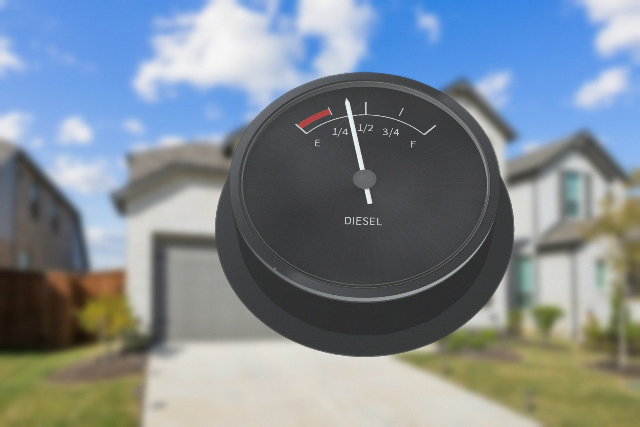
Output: **0.375**
